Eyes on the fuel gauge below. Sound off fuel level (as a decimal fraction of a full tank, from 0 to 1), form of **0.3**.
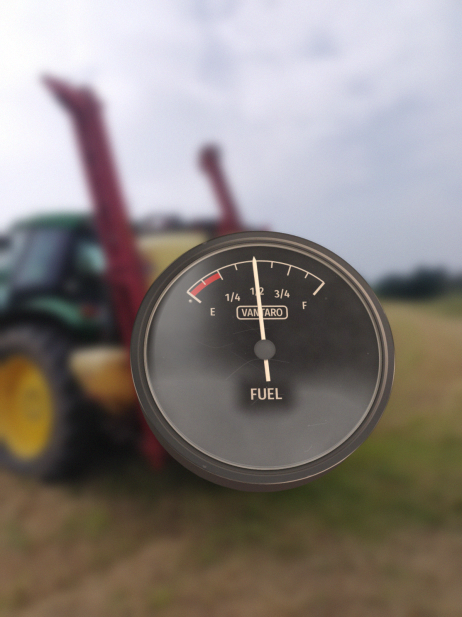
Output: **0.5**
